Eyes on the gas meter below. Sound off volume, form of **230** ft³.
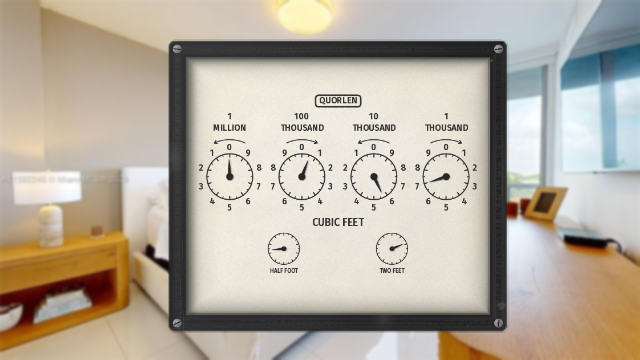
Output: **5700** ft³
